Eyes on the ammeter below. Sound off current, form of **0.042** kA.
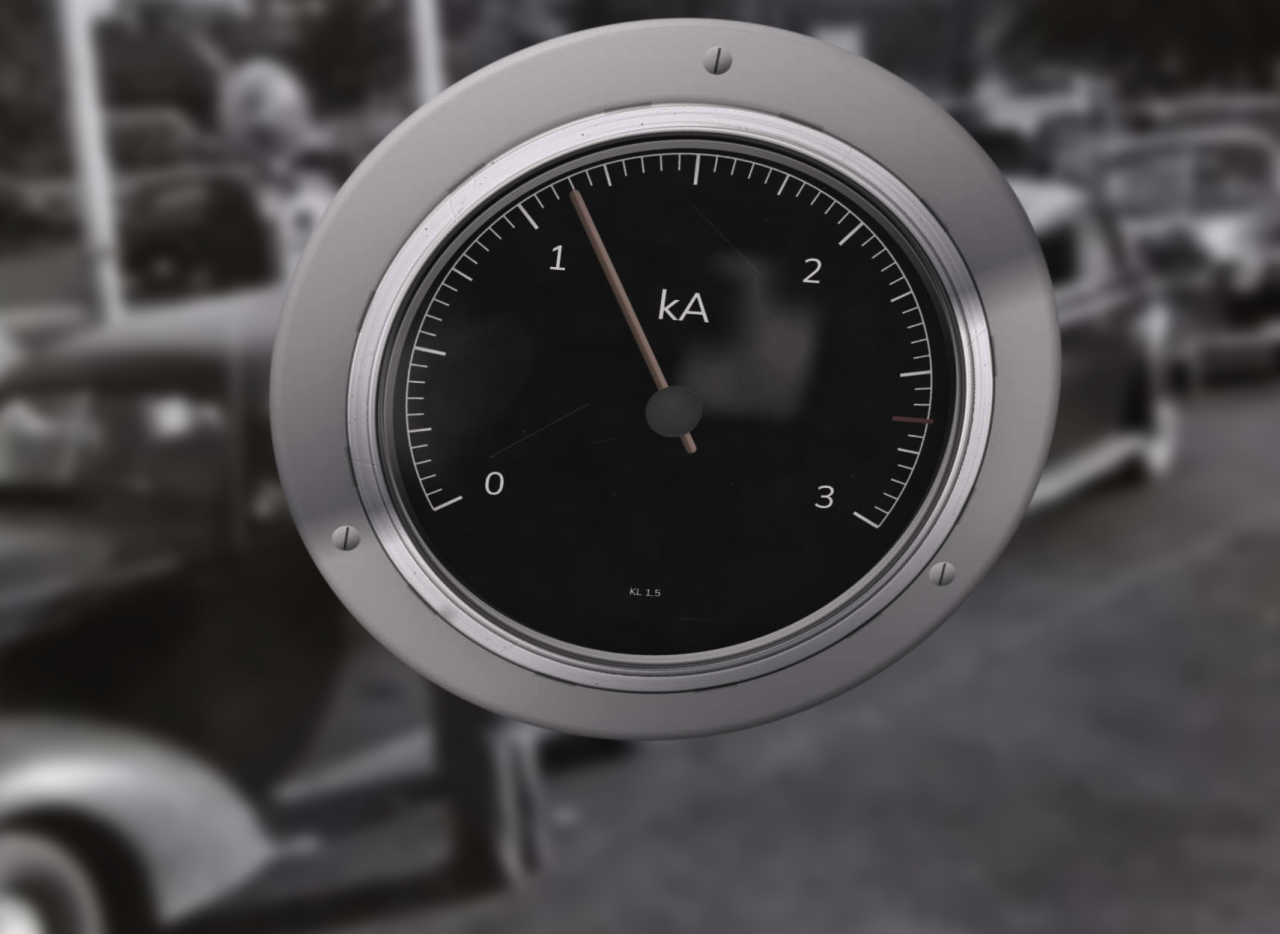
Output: **1.15** kA
